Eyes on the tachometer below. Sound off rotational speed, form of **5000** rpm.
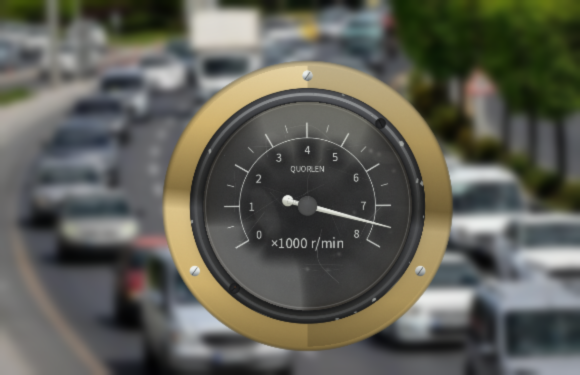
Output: **7500** rpm
